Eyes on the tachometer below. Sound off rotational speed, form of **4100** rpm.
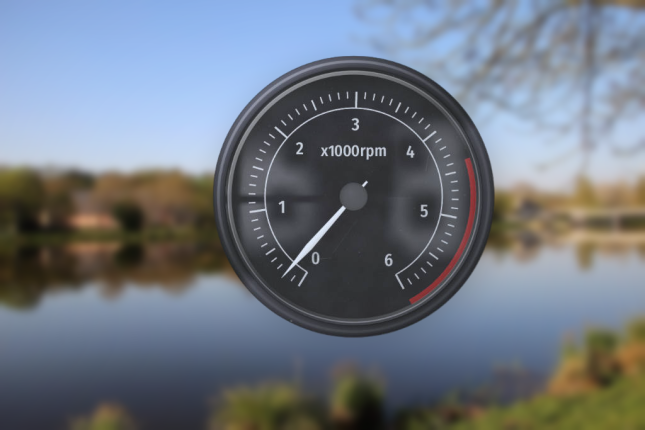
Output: **200** rpm
